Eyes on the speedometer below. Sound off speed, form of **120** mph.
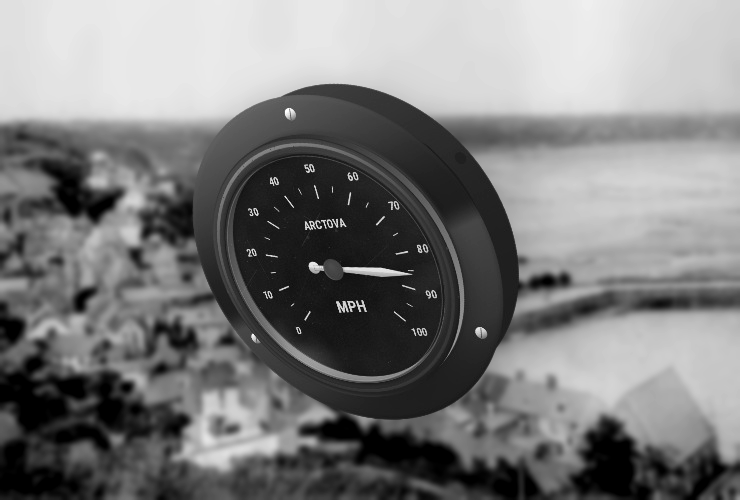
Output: **85** mph
